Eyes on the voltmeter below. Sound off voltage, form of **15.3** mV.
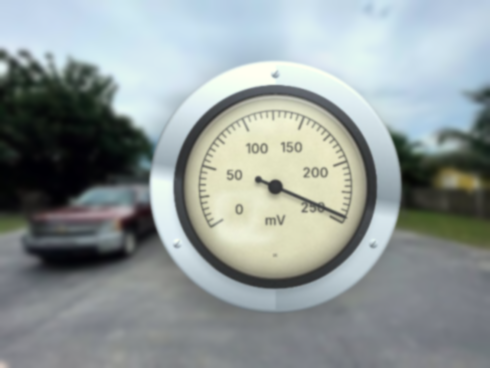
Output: **245** mV
